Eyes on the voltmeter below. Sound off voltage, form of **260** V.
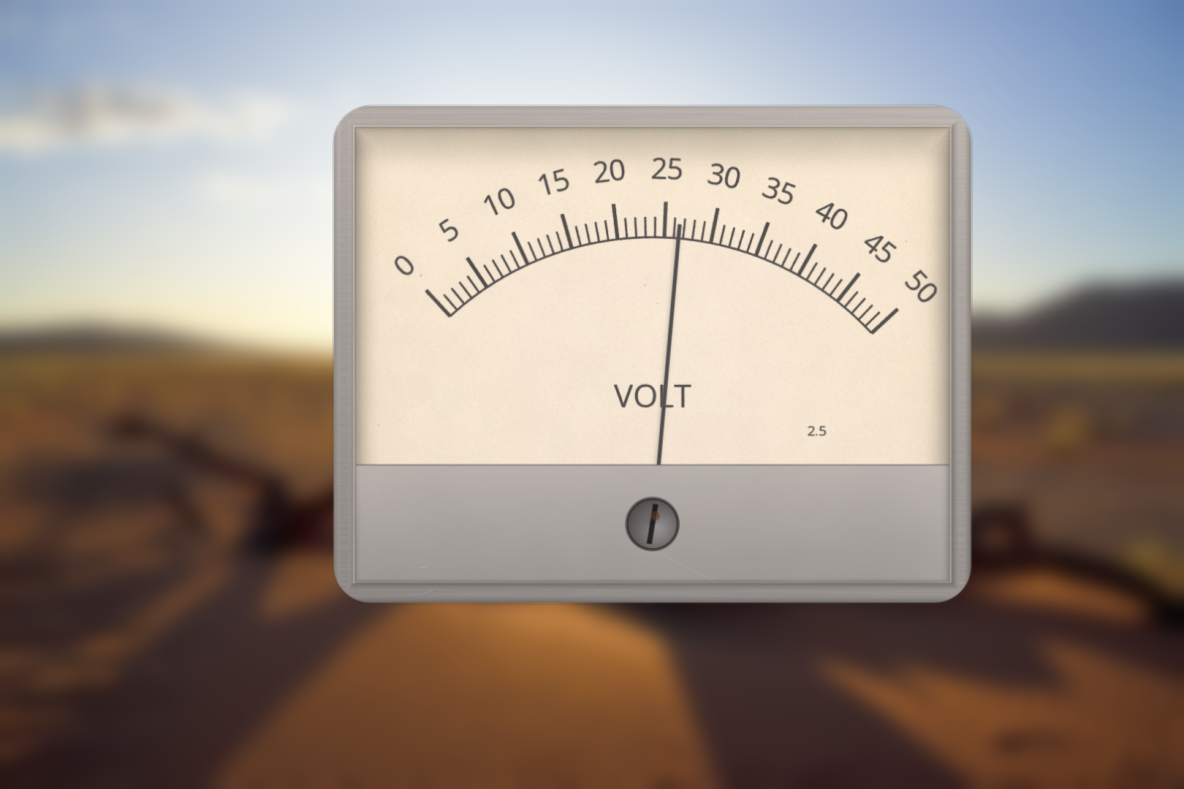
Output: **26.5** V
